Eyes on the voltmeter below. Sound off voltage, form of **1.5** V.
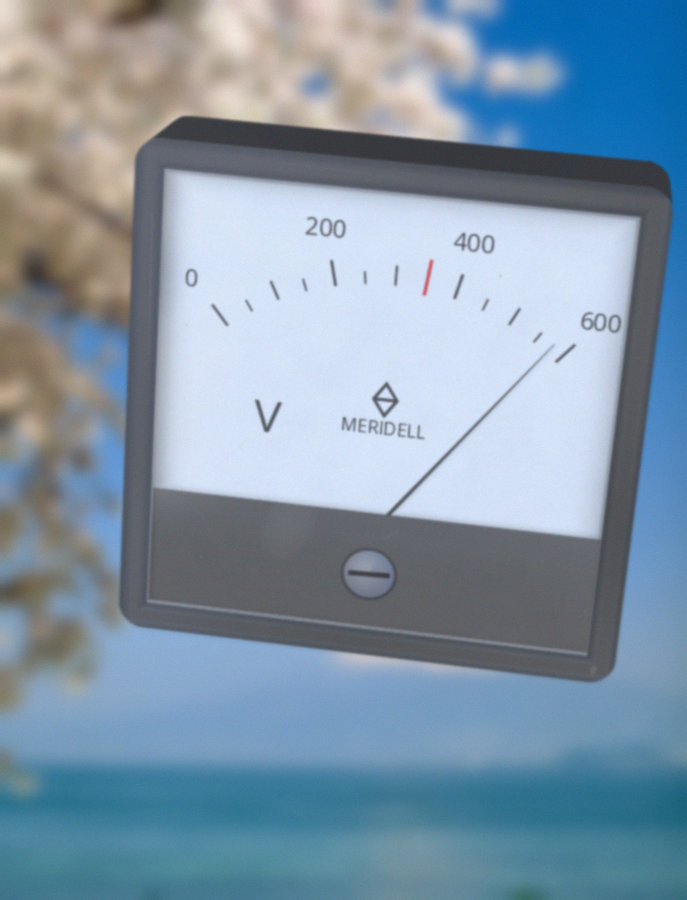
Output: **575** V
